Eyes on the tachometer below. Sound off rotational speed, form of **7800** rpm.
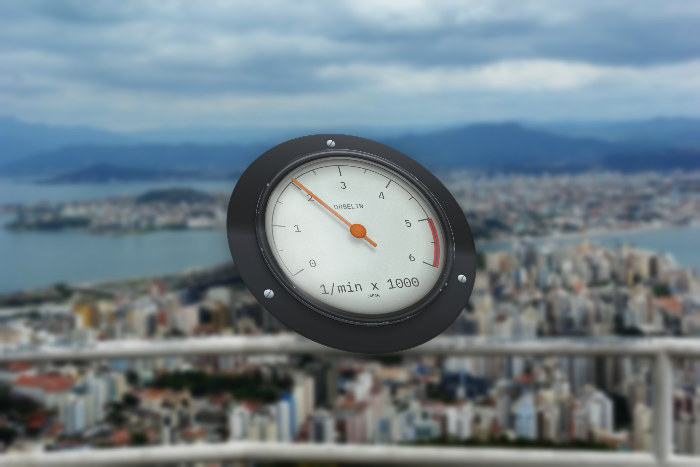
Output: **2000** rpm
